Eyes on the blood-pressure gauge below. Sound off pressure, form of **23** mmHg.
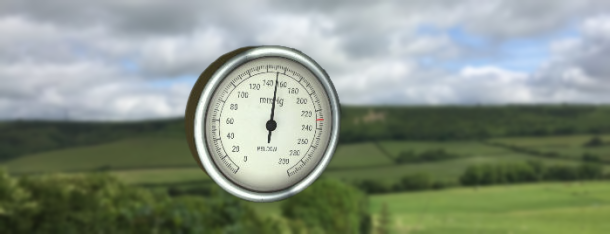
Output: **150** mmHg
